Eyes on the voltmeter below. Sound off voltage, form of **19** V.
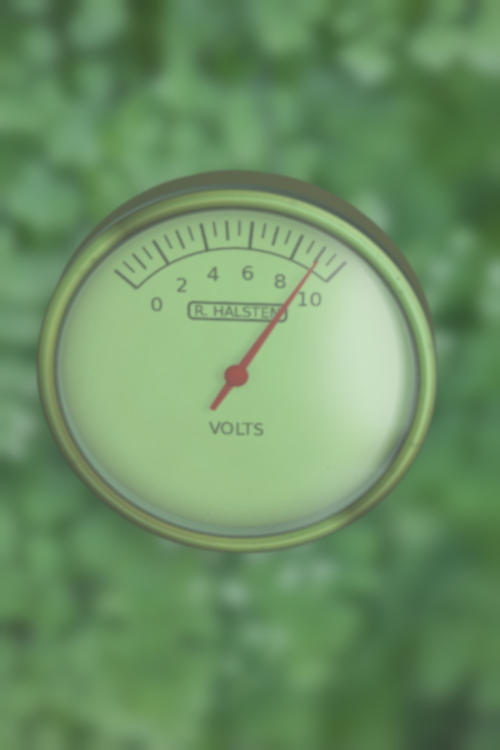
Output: **9** V
